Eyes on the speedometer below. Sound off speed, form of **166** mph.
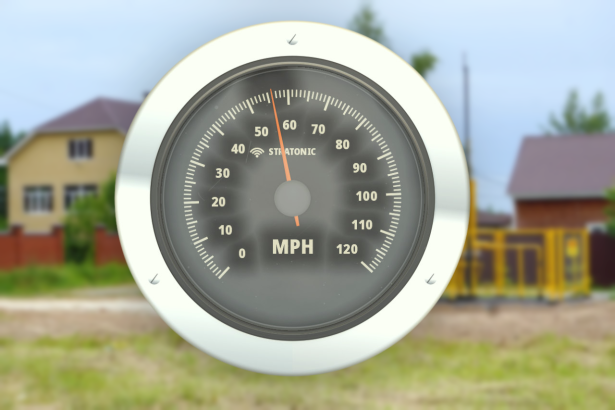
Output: **56** mph
